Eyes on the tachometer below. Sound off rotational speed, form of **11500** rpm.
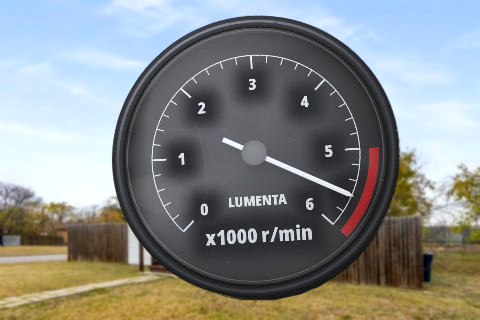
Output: **5600** rpm
